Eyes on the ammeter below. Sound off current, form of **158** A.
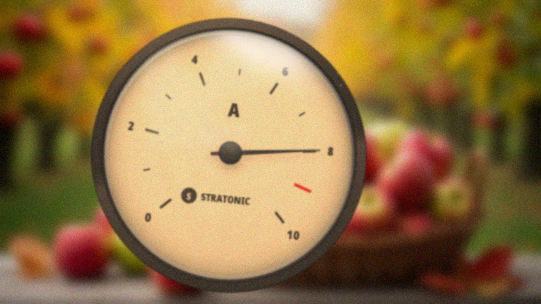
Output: **8** A
